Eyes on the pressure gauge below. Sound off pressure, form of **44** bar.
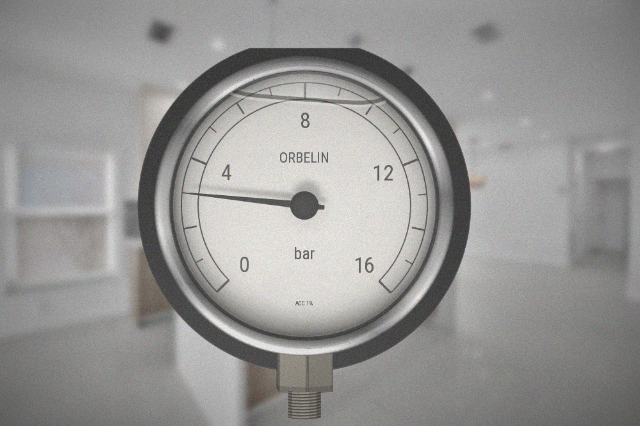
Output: **3** bar
